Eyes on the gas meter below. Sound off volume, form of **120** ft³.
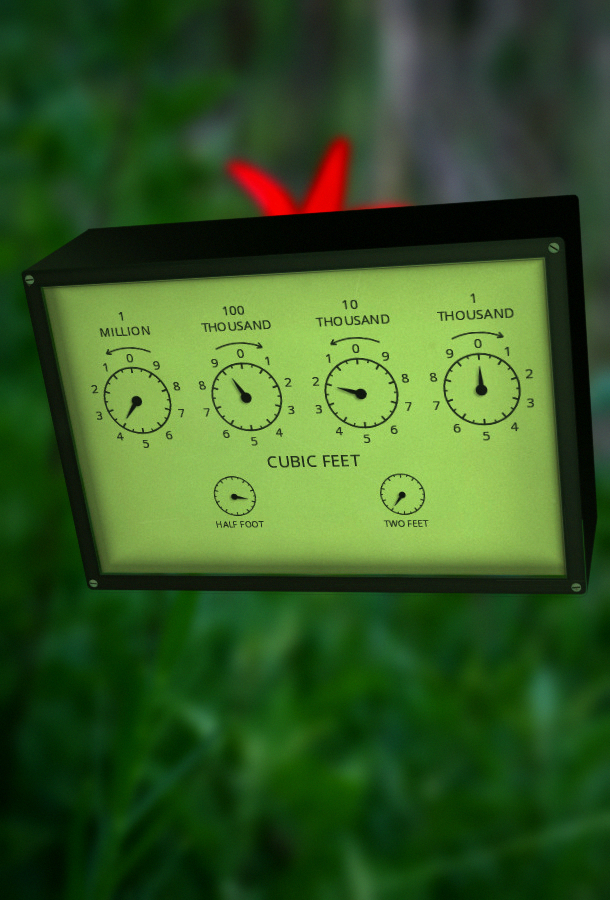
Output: **392000** ft³
